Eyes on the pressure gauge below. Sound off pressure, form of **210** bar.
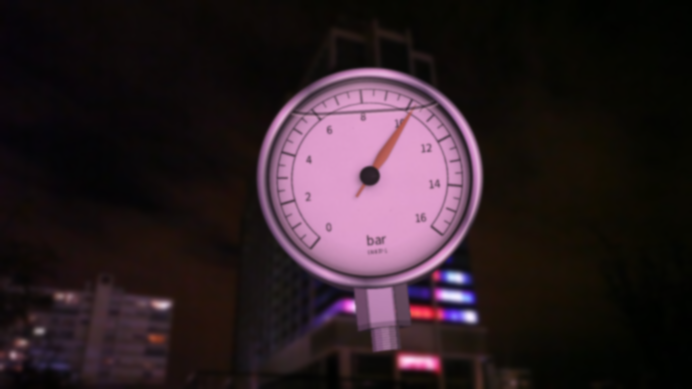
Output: **10.25** bar
